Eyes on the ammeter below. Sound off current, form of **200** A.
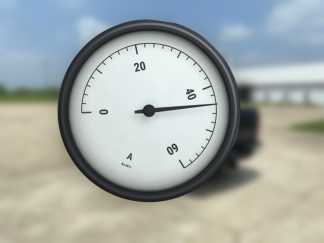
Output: **44** A
